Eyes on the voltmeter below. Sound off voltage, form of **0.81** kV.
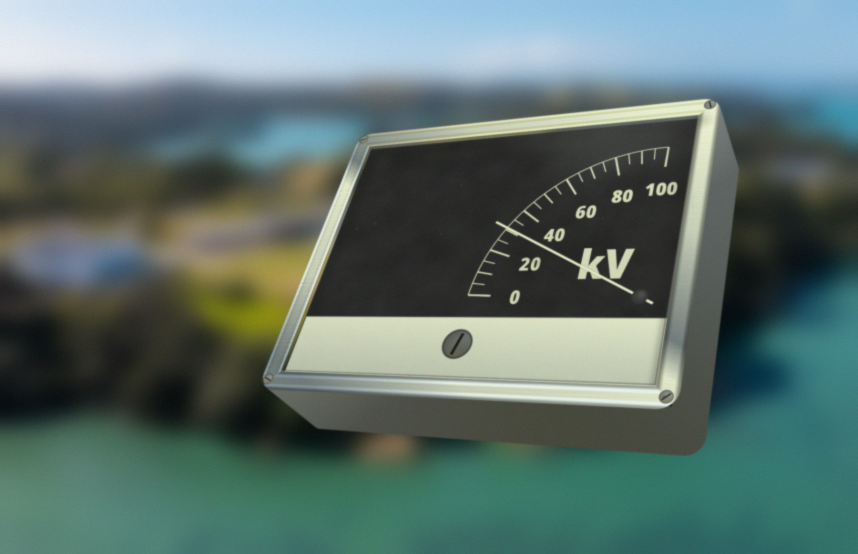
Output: **30** kV
